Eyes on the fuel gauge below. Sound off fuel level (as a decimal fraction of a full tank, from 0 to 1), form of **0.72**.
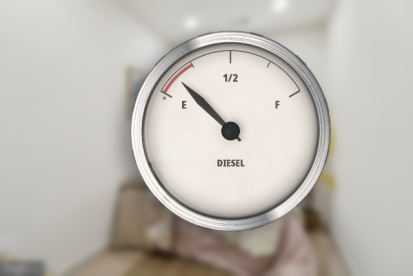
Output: **0.125**
